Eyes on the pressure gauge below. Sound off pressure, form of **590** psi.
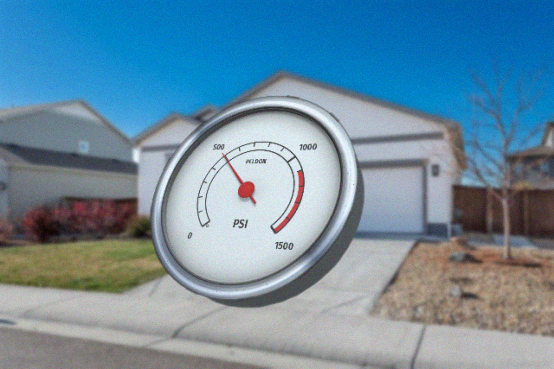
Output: **500** psi
